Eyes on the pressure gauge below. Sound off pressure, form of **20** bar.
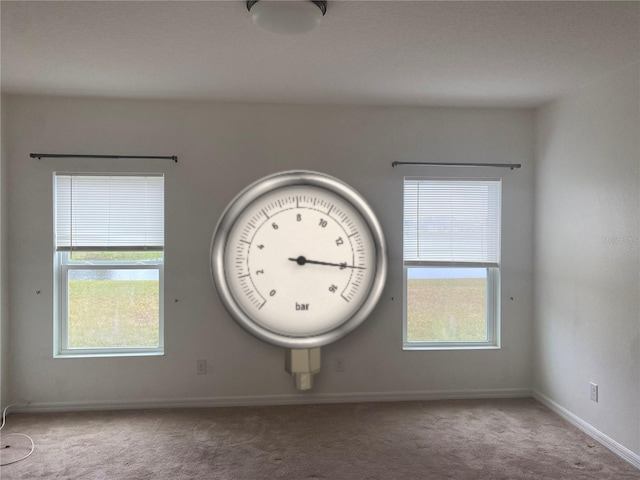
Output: **14** bar
